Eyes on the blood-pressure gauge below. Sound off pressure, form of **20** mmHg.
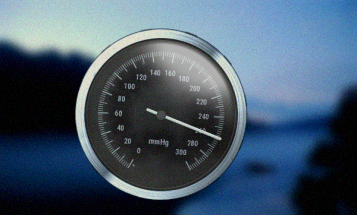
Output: **260** mmHg
